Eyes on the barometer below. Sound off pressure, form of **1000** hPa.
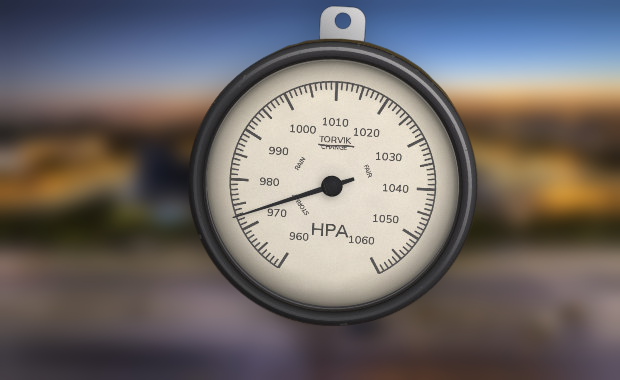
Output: **973** hPa
